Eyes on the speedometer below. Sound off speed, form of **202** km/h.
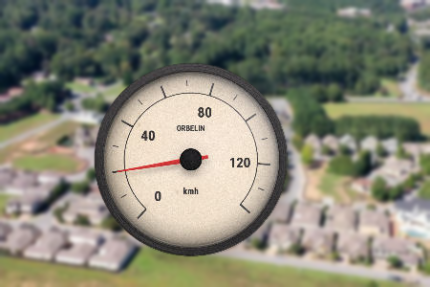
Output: **20** km/h
